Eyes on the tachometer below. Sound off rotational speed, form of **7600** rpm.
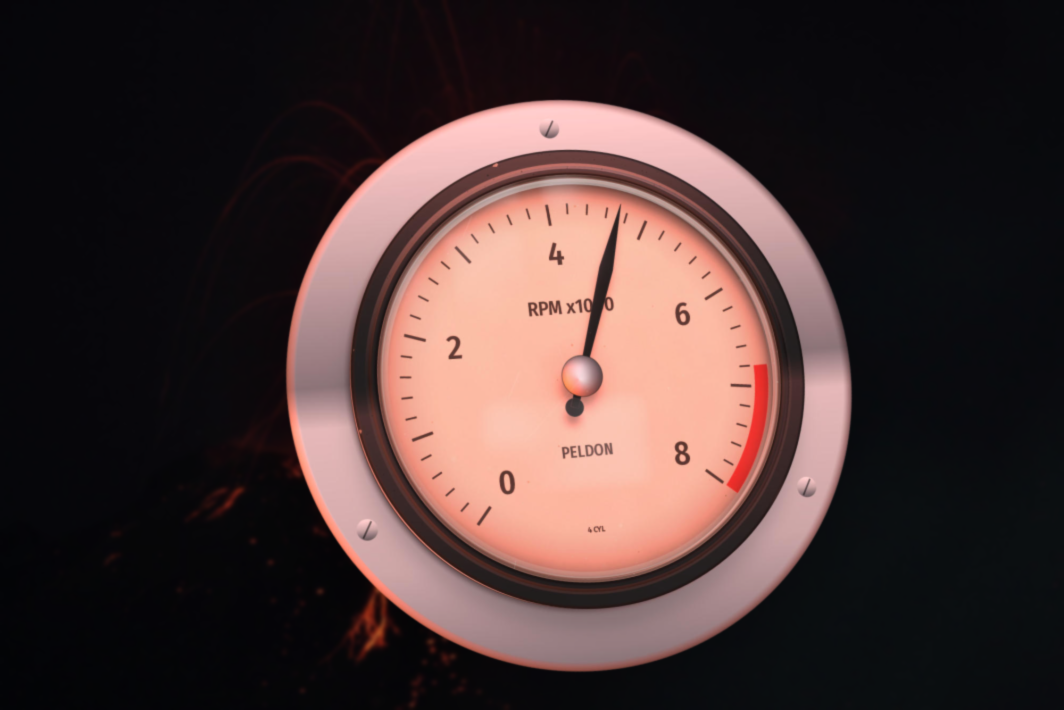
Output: **4700** rpm
